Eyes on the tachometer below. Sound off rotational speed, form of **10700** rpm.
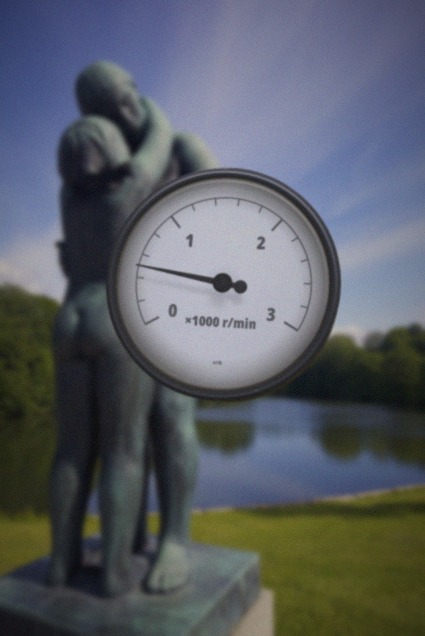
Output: **500** rpm
